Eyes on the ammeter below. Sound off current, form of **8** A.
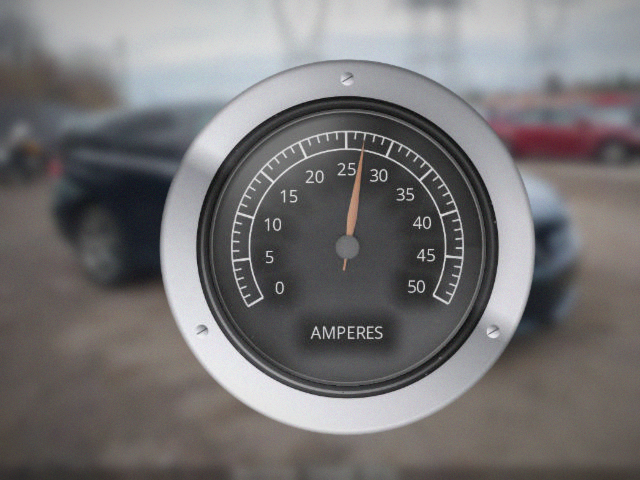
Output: **27** A
